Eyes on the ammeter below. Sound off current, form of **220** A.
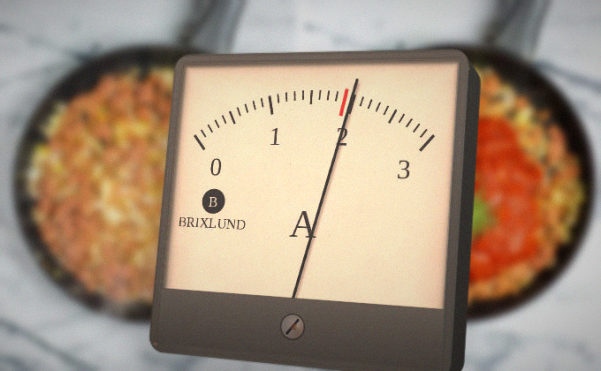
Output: **2** A
